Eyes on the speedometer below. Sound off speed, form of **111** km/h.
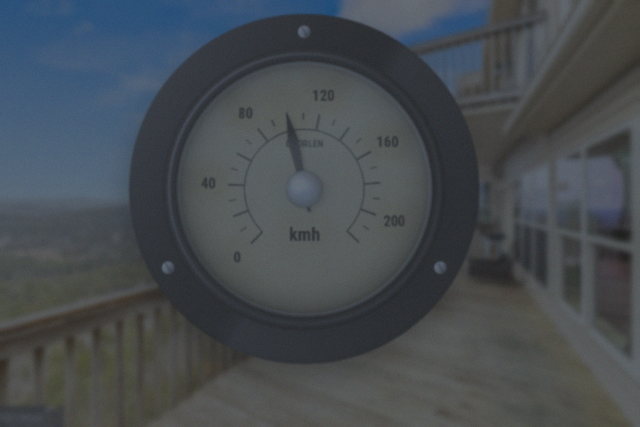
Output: **100** km/h
